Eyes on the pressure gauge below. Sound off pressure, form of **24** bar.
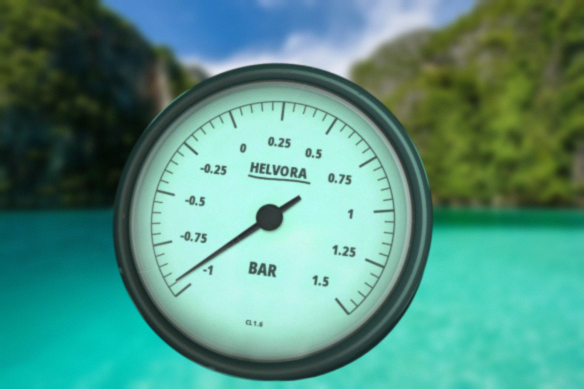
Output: **-0.95** bar
